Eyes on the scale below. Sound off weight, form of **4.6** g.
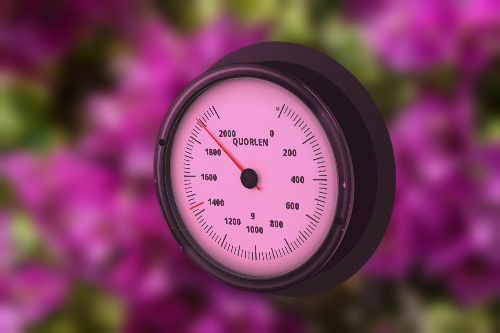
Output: **1900** g
